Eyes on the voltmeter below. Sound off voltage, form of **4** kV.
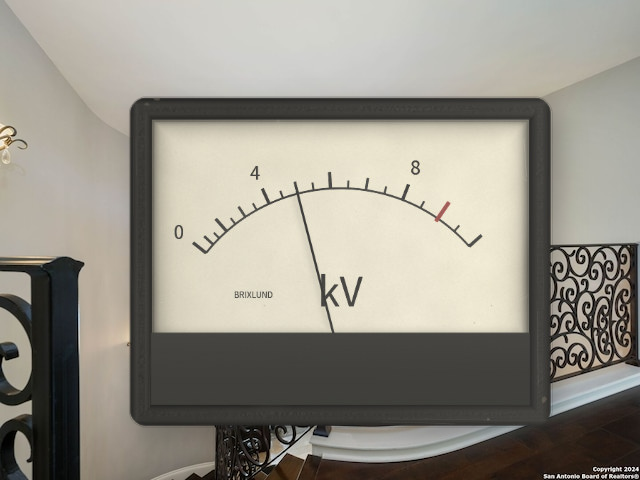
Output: **5** kV
